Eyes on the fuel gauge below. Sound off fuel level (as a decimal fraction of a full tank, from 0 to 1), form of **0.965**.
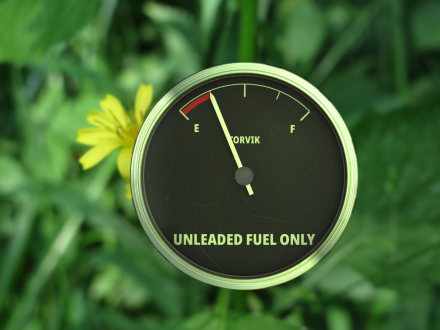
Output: **0.25**
